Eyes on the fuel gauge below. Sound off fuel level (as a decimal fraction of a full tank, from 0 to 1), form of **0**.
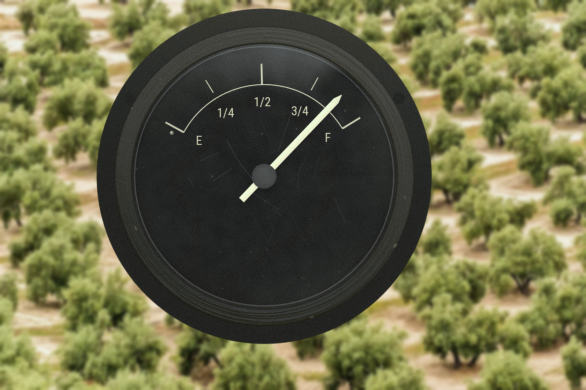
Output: **0.875**
